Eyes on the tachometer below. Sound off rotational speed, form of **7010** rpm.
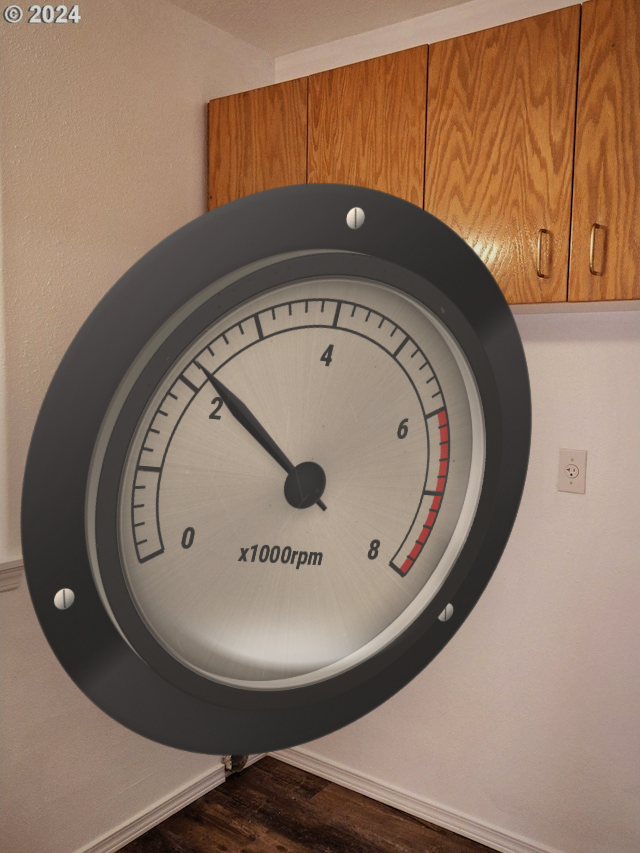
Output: **2200** rpm
